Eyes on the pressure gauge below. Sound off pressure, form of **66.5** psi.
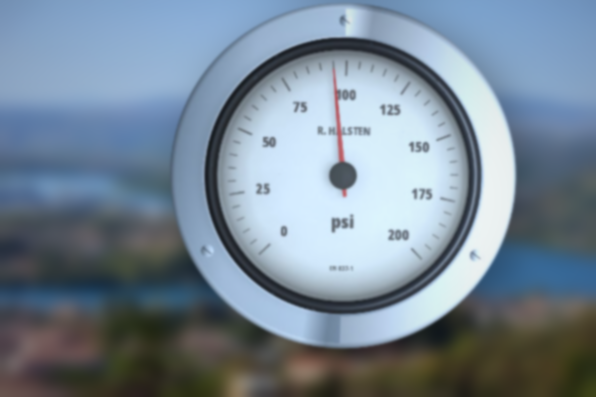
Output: **95** psi
